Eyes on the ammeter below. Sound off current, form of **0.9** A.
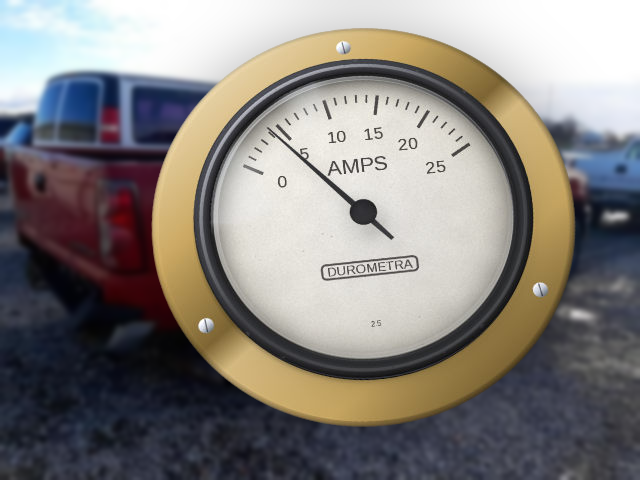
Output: **4** A
